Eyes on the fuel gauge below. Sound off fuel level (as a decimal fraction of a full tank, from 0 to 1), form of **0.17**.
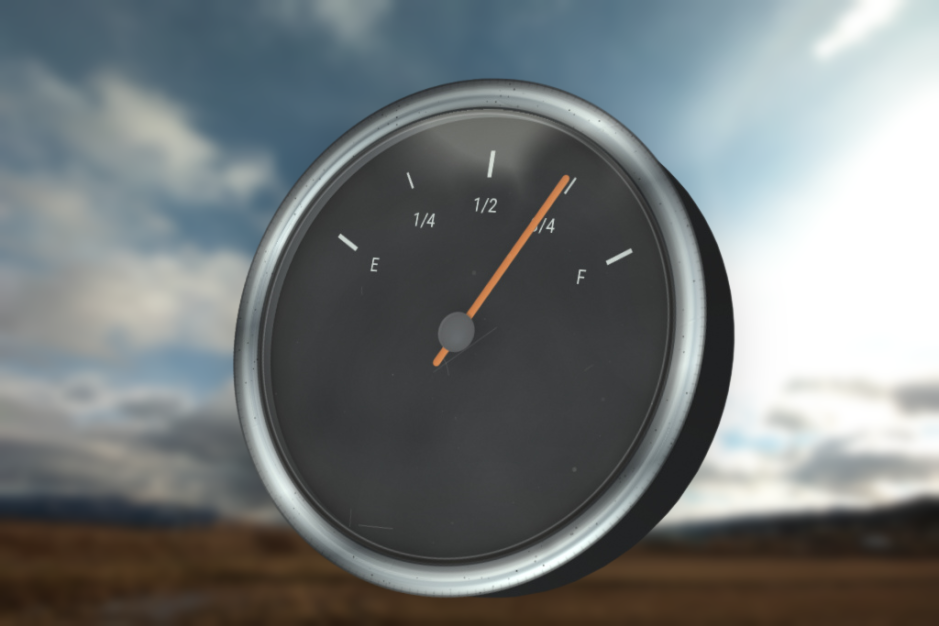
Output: **0.75**
